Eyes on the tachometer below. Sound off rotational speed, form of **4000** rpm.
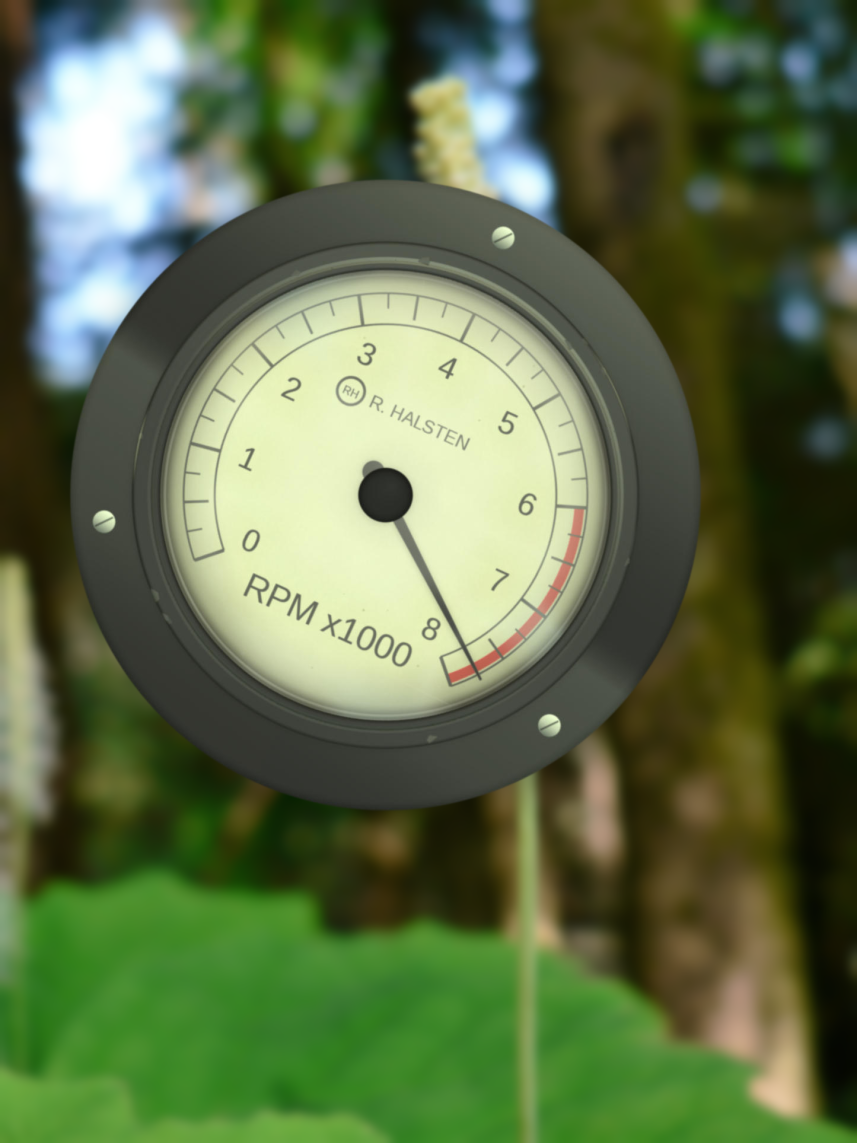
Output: **7750** rpm
